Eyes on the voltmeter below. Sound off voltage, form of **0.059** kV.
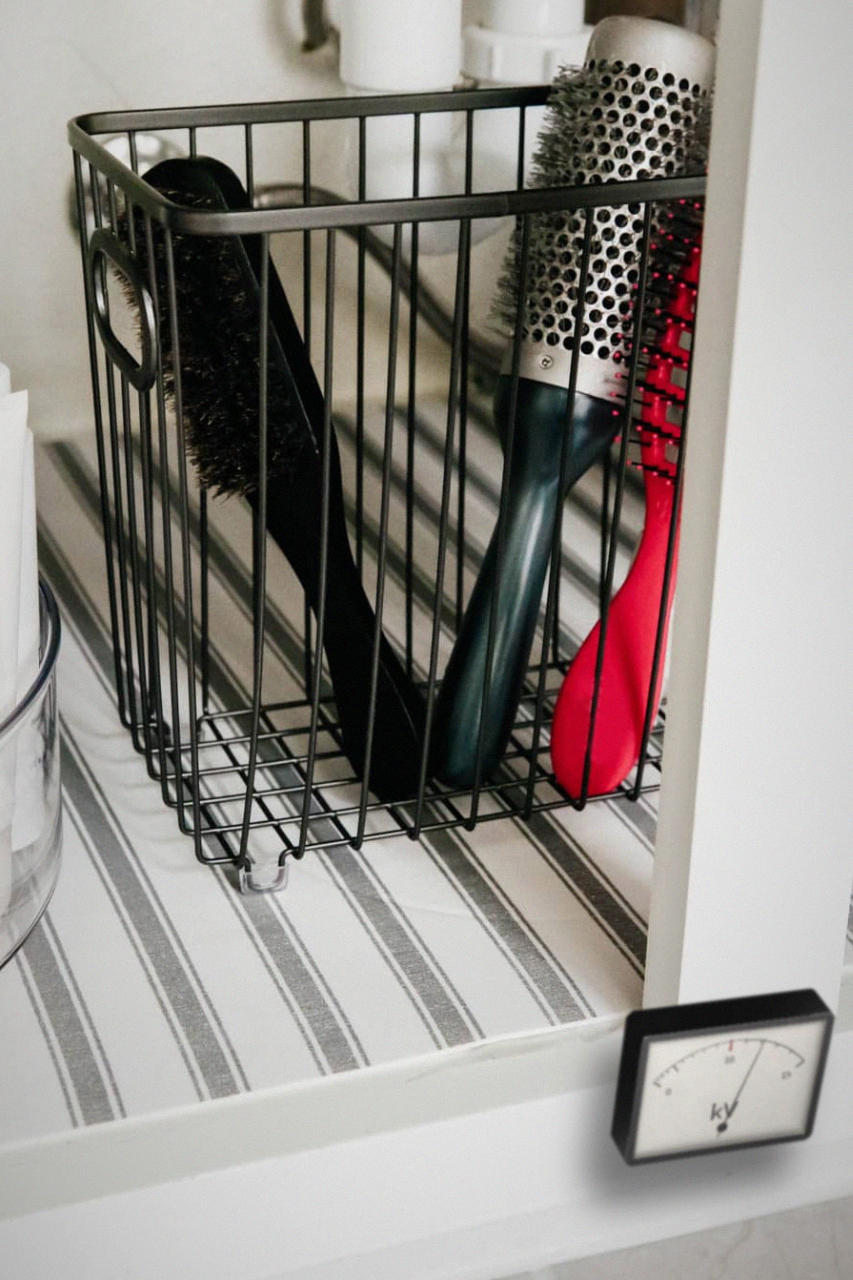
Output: **12** kV
